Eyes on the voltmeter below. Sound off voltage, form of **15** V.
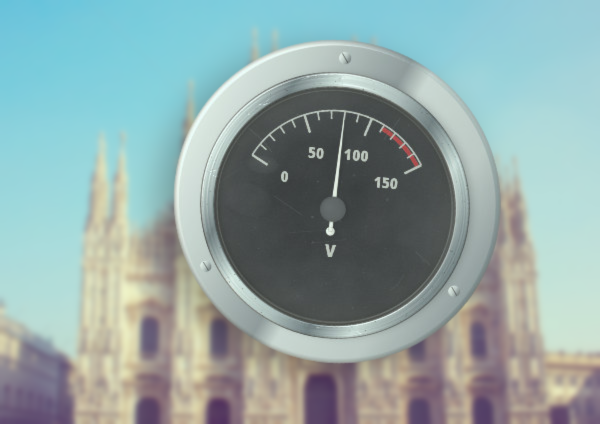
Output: **80** V
